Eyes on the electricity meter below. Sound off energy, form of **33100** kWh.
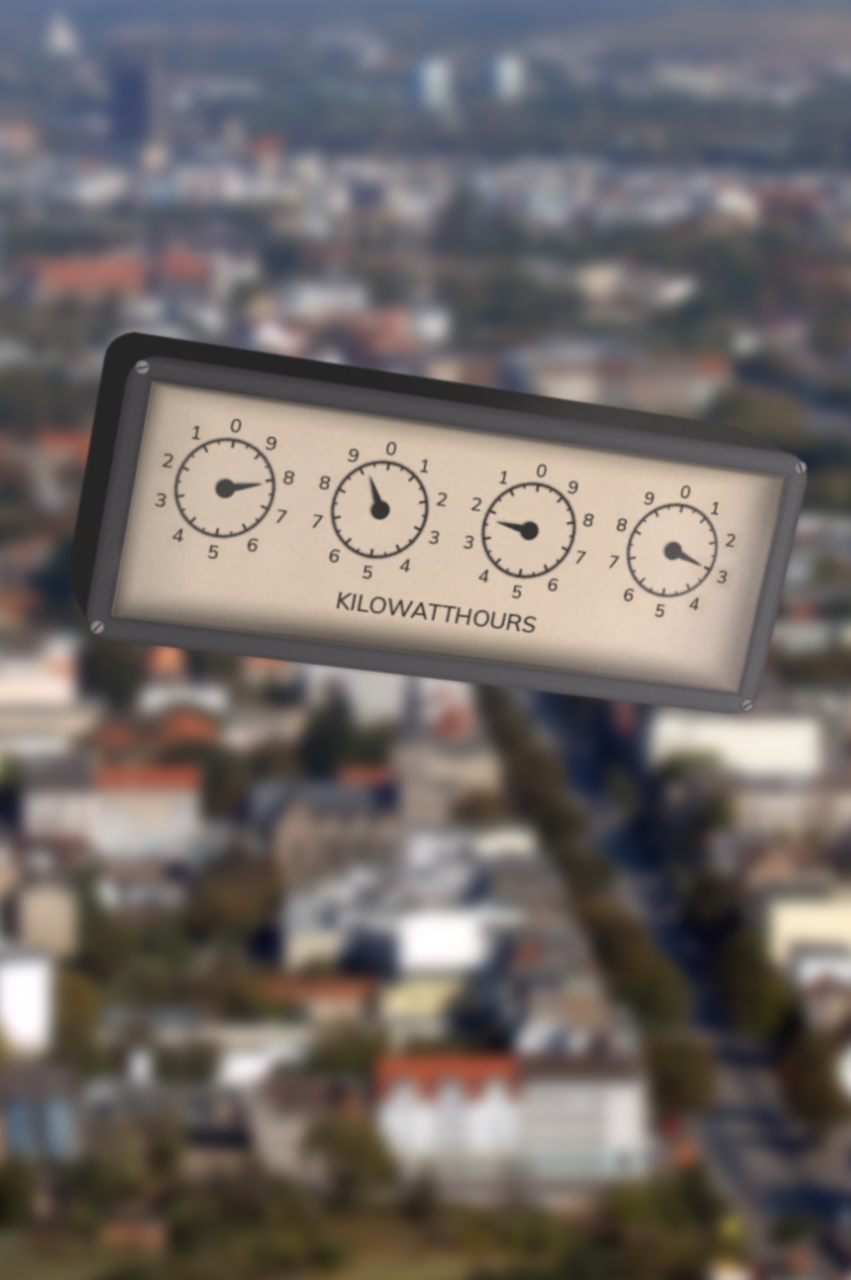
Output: **7923** kWh
